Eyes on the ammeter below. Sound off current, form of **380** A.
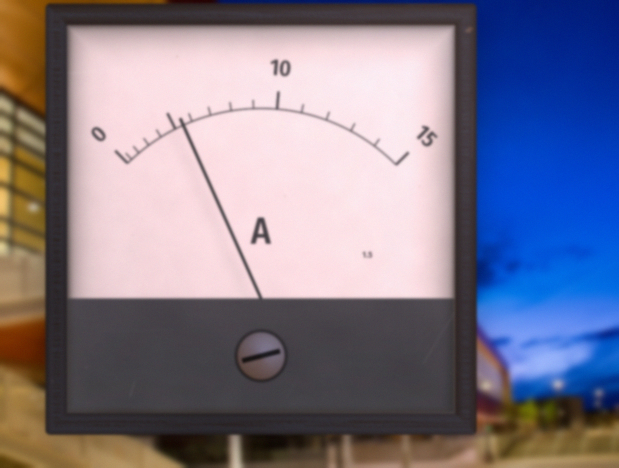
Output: **5.5** A
